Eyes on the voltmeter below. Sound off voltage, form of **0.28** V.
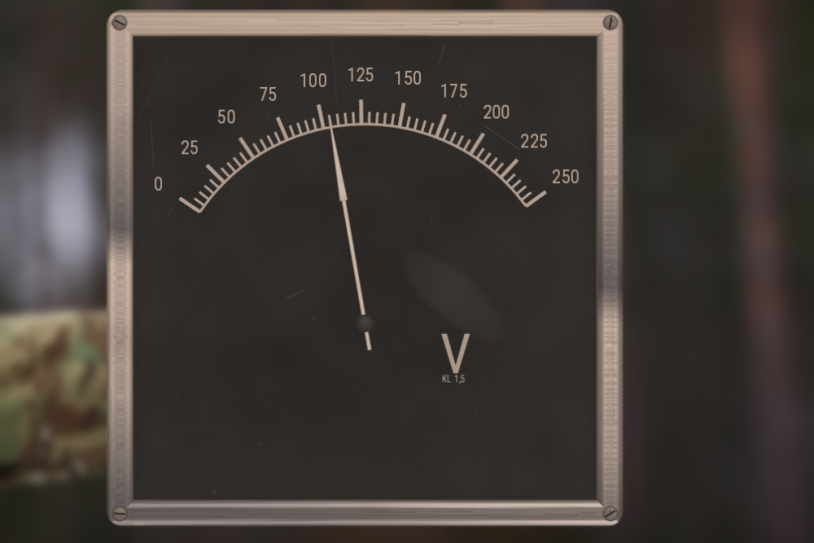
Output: **105** V
